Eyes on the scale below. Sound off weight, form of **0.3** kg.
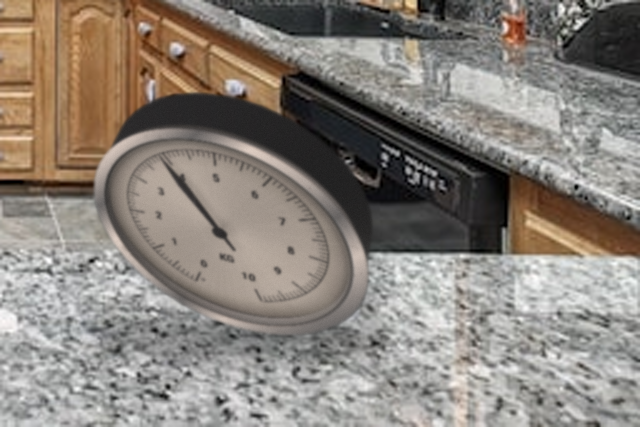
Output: **4** kg
